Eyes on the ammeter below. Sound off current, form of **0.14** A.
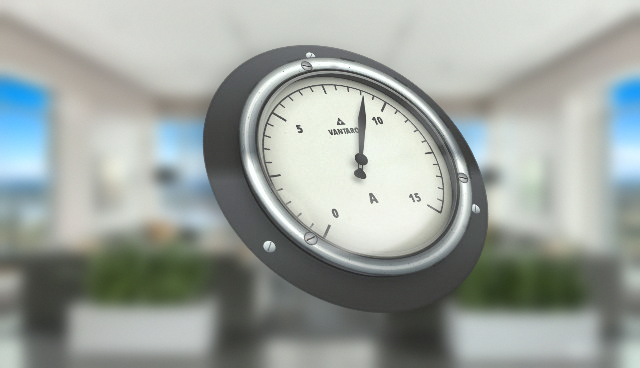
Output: **9** A
